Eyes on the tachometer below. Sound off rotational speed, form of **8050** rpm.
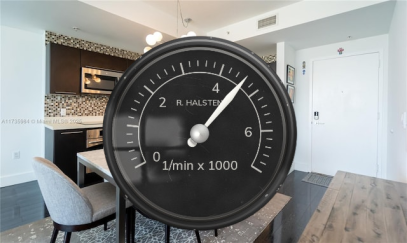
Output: **4600** rpm
